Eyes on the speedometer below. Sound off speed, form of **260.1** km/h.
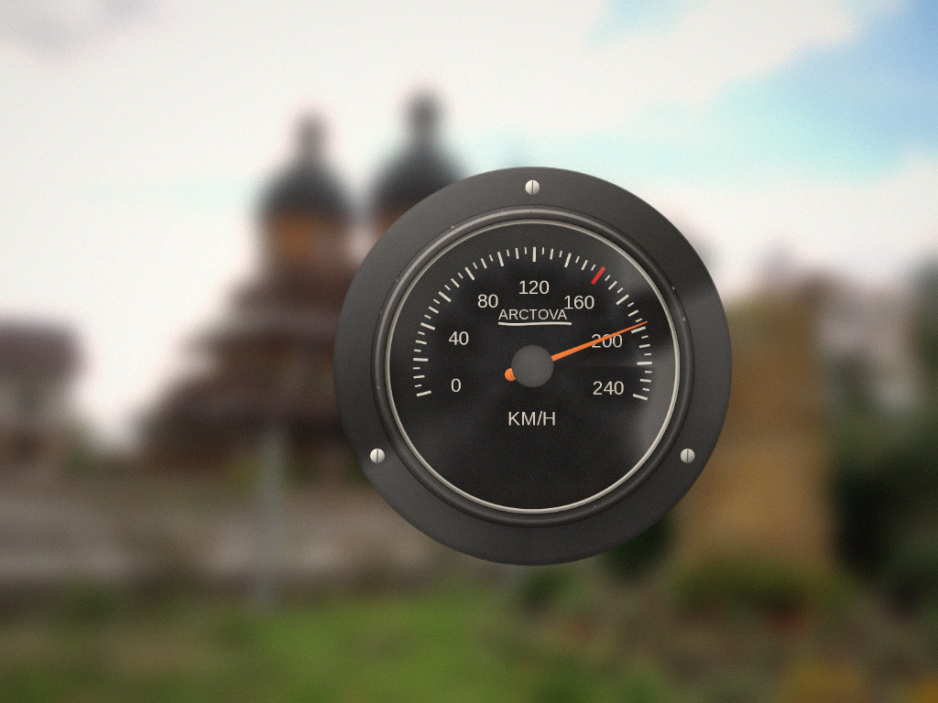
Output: **197.5** km/h
